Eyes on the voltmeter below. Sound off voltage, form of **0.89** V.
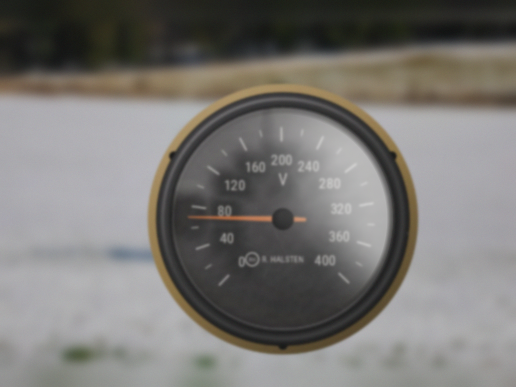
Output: **70** V
